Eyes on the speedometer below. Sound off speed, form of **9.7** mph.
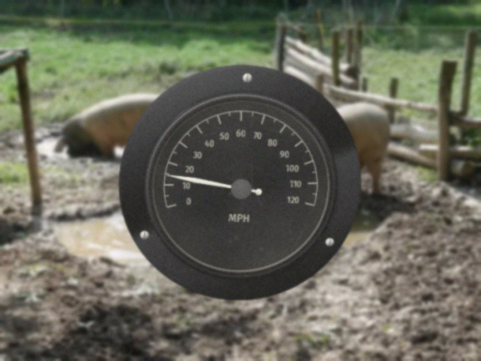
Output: **15** mph
